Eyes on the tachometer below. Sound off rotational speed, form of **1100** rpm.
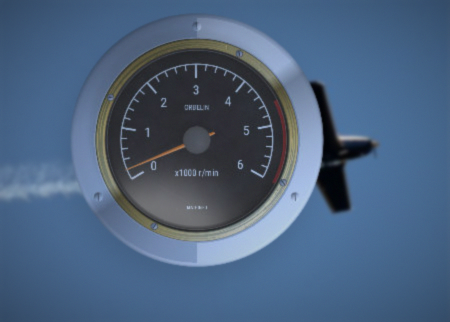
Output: **200** rpm
